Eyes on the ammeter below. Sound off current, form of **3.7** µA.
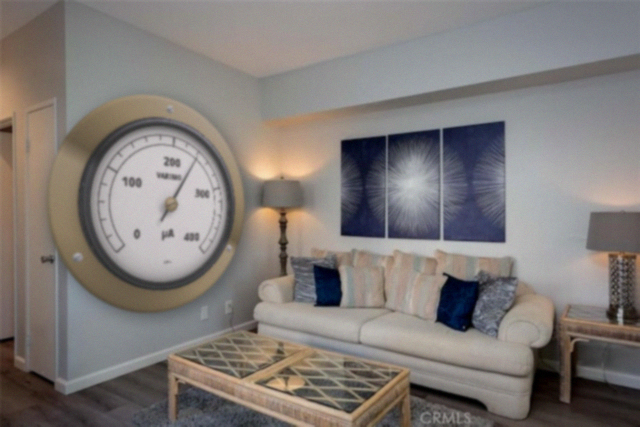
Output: **240** µA
